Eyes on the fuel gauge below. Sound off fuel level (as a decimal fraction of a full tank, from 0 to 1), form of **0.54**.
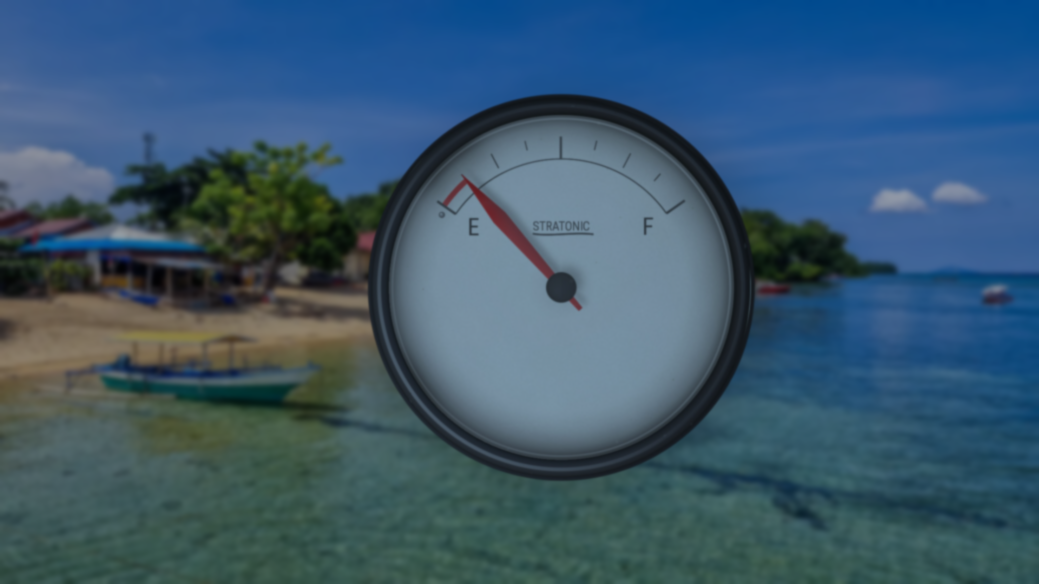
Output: **0.125**
